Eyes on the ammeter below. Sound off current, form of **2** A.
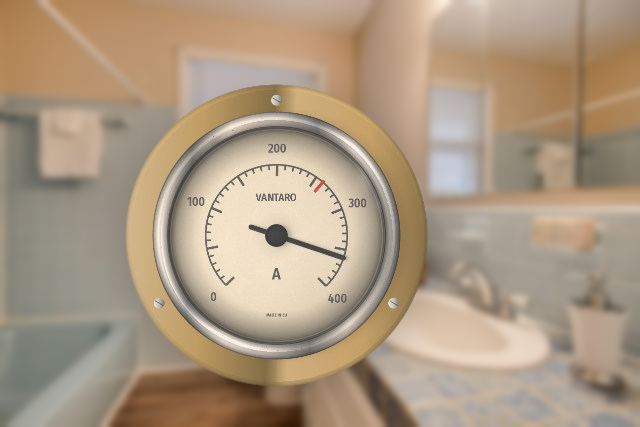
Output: **360** A
